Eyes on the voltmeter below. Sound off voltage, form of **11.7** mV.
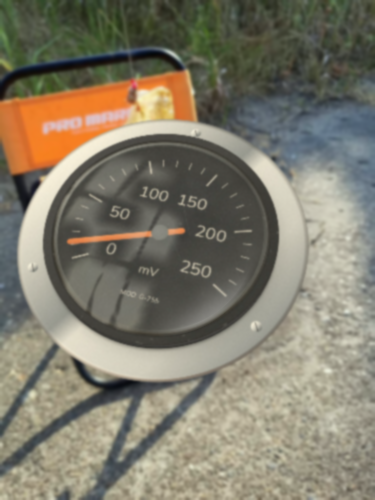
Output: **10** mV
